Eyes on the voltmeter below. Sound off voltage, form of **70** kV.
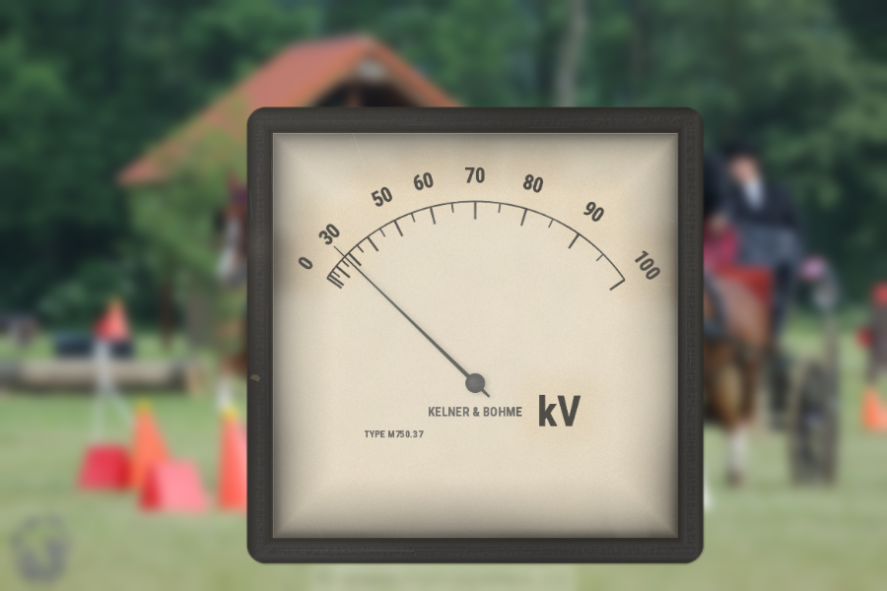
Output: **27.5** kV
